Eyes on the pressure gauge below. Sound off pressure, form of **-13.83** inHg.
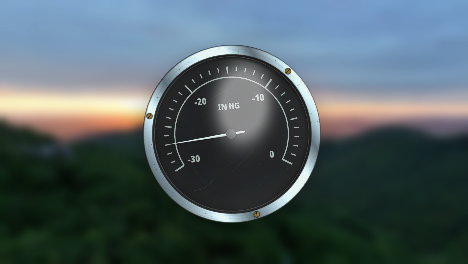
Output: **-27** inHg
